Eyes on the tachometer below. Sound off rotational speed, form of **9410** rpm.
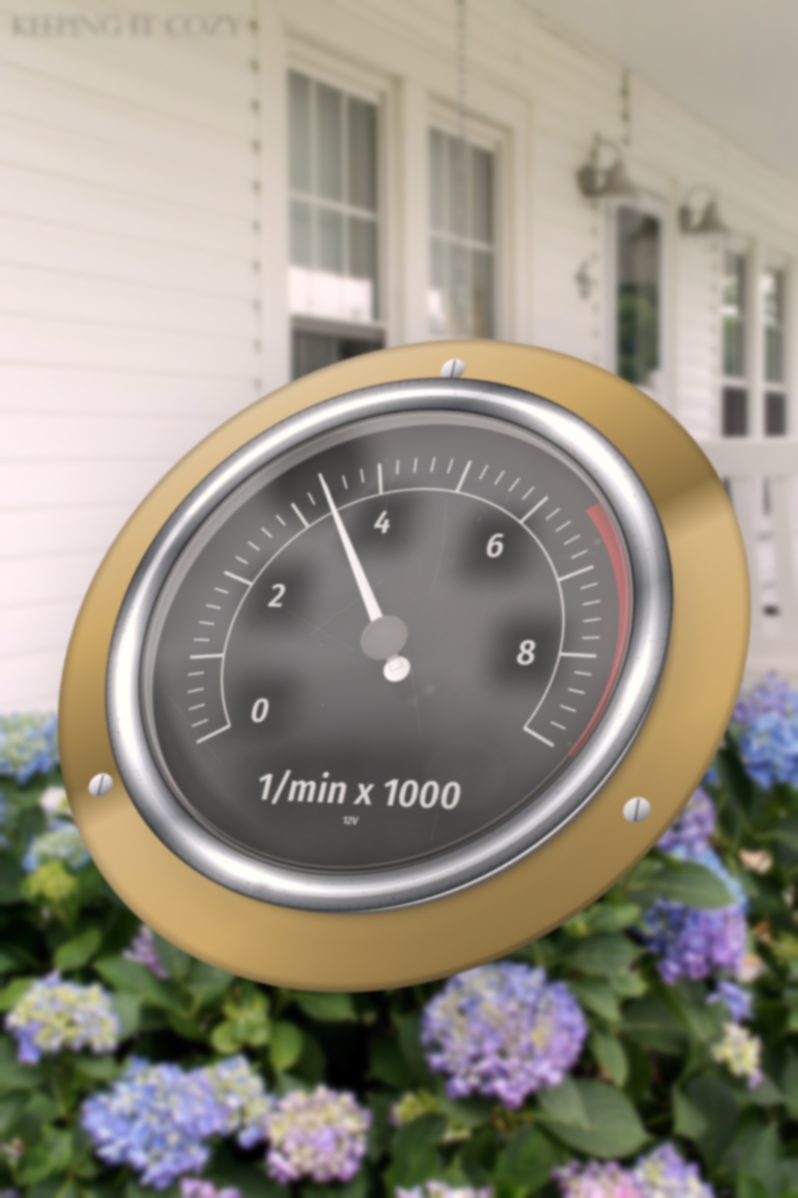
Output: **3400** rpm
